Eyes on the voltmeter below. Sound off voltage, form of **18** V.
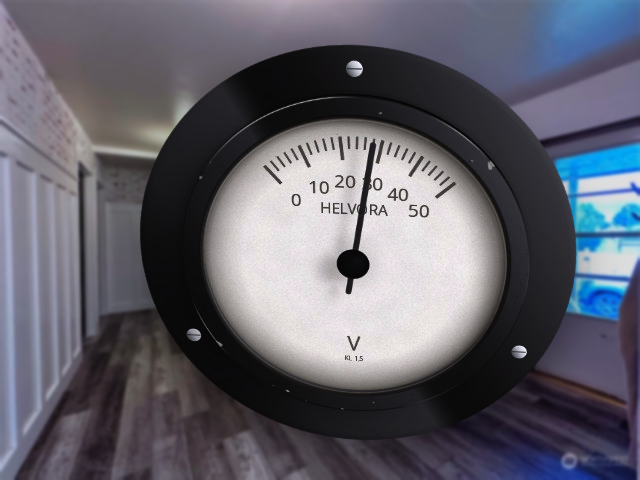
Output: **28** V
